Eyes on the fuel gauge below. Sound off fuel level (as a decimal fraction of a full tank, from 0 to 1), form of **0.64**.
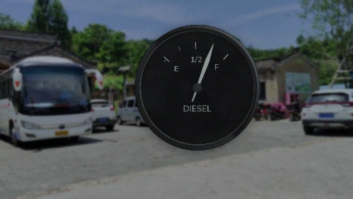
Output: **0.75**
